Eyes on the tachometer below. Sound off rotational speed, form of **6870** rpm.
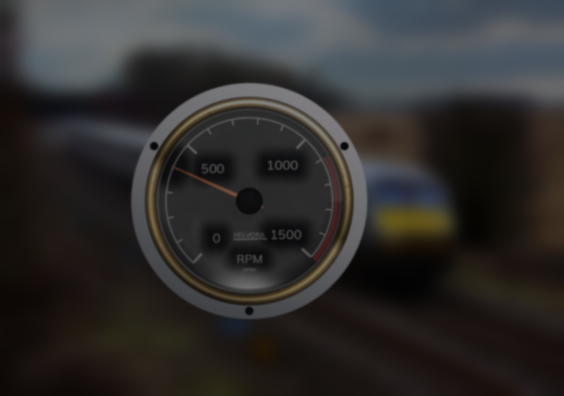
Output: **400** rpm
